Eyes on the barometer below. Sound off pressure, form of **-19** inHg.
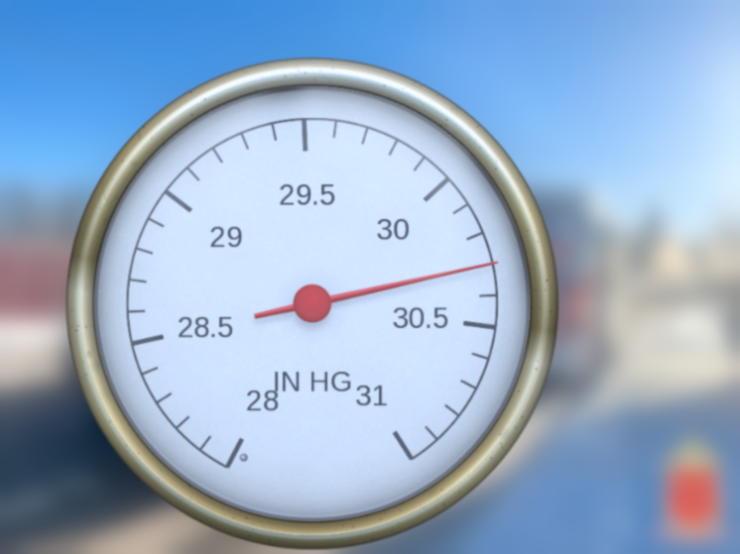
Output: **30.3** inHg
